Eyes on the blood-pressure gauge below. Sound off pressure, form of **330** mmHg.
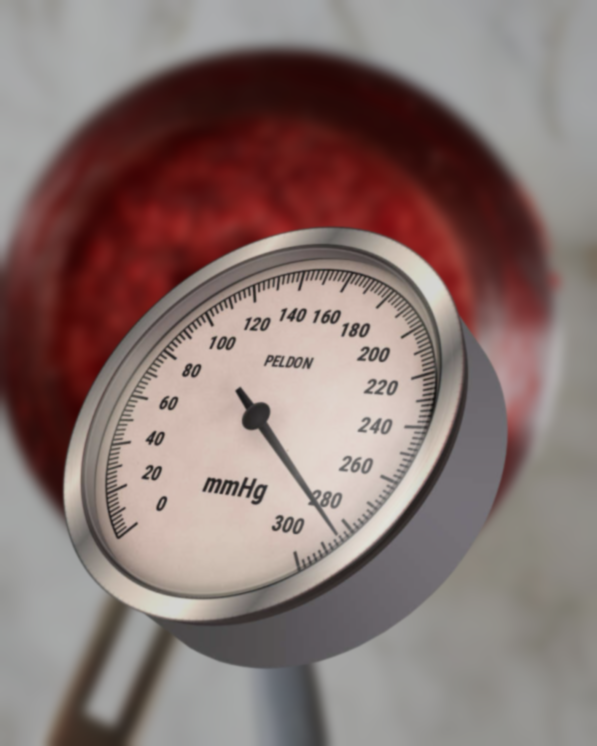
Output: **284** mmHg
